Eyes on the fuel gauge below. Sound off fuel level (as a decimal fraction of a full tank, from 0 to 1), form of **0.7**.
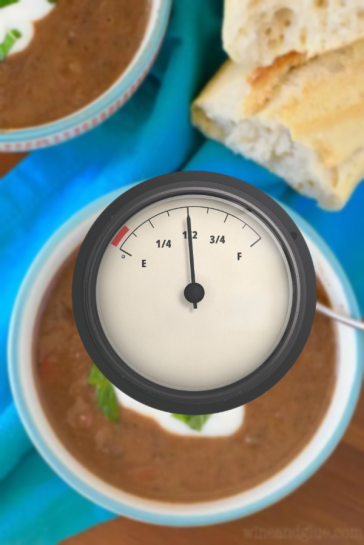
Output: **0.5**
